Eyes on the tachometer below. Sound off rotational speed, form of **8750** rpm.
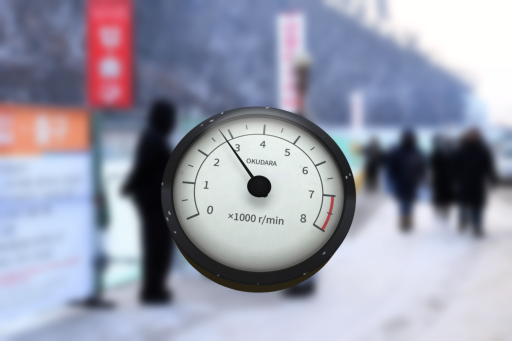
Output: **2750** rpm
